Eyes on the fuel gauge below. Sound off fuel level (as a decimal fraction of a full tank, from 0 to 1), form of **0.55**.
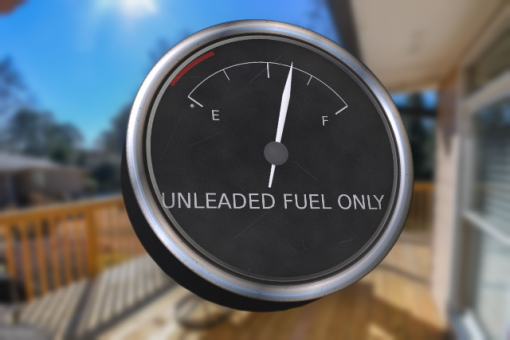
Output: **0.625**
